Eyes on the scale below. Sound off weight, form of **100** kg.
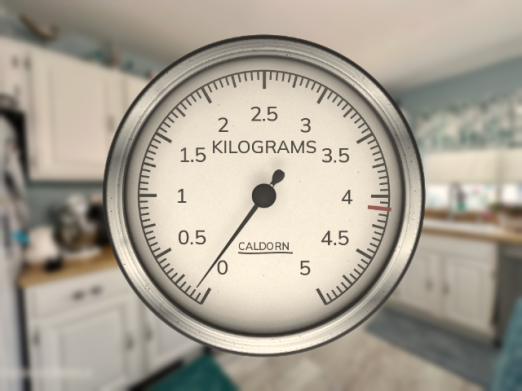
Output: **0.1** kg
